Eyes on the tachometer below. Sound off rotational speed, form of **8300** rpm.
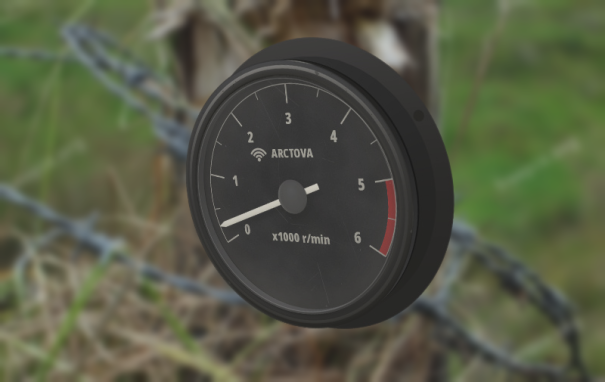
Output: **250** rpm
